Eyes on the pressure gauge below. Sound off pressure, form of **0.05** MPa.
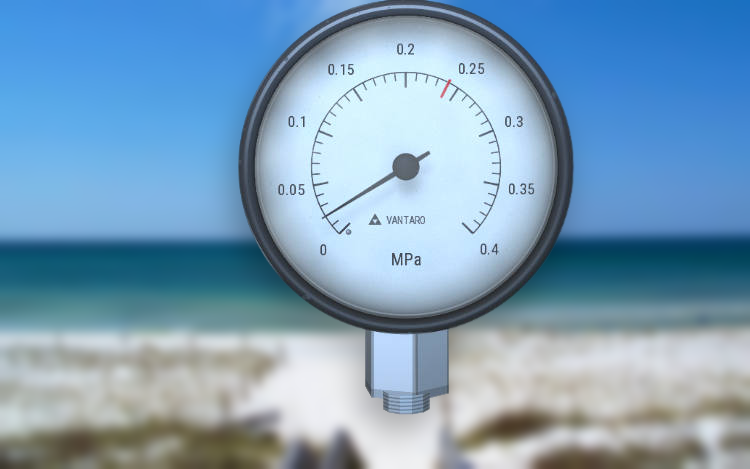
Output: **0.02** MPa
